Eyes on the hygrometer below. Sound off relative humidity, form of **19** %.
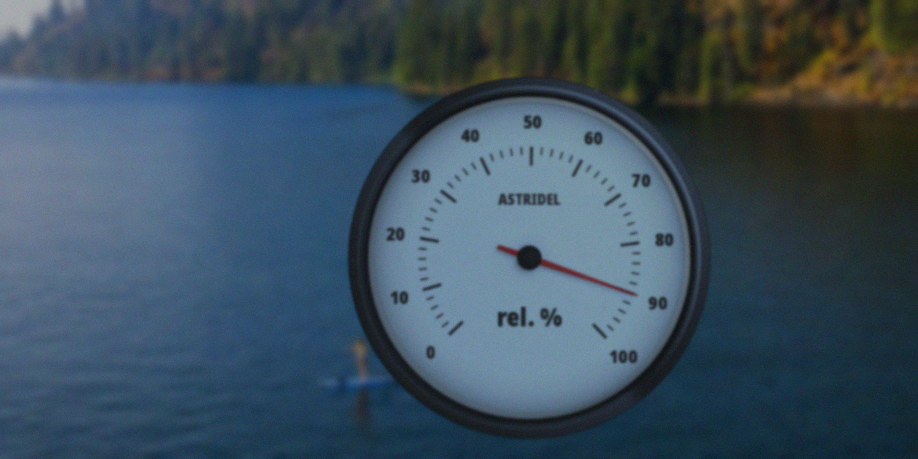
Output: **90** %
